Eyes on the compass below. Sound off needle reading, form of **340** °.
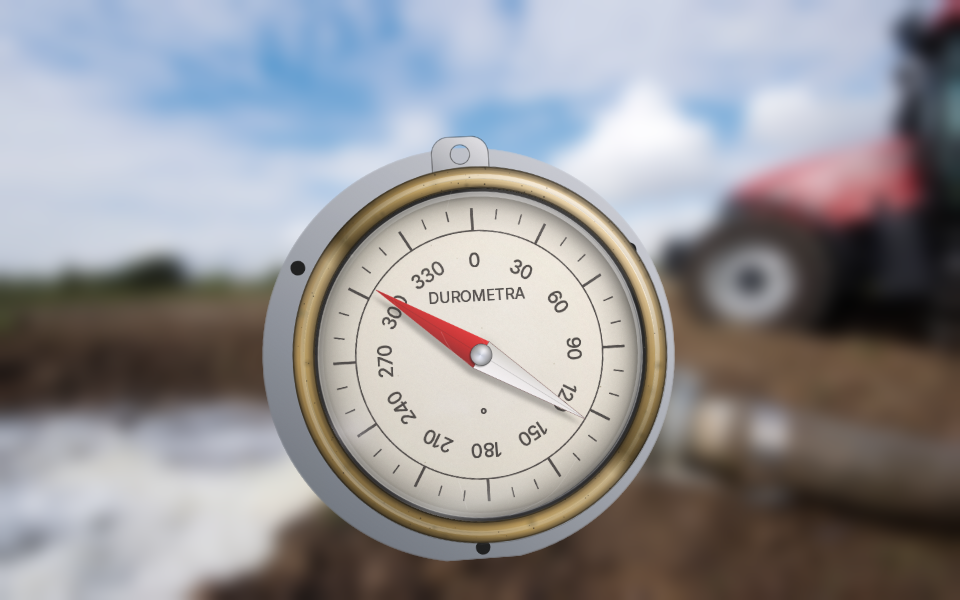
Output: **305** °
